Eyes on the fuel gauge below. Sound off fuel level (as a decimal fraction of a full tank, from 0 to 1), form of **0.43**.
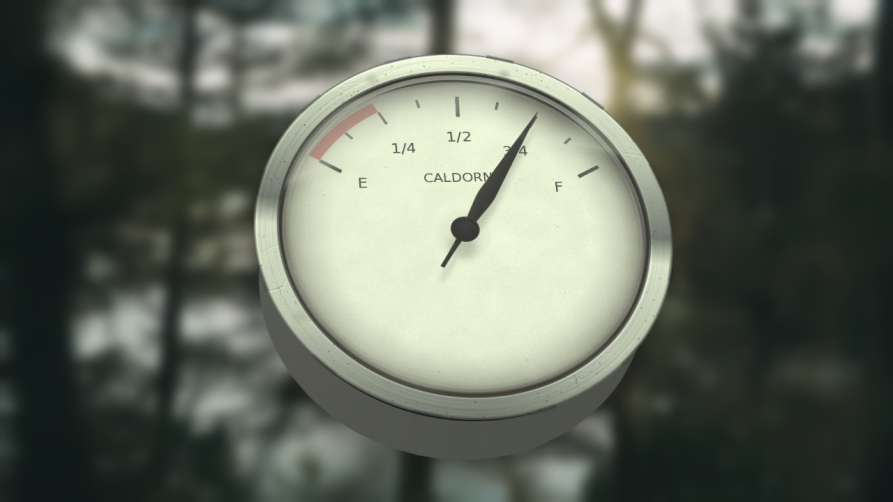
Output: **0.75**
